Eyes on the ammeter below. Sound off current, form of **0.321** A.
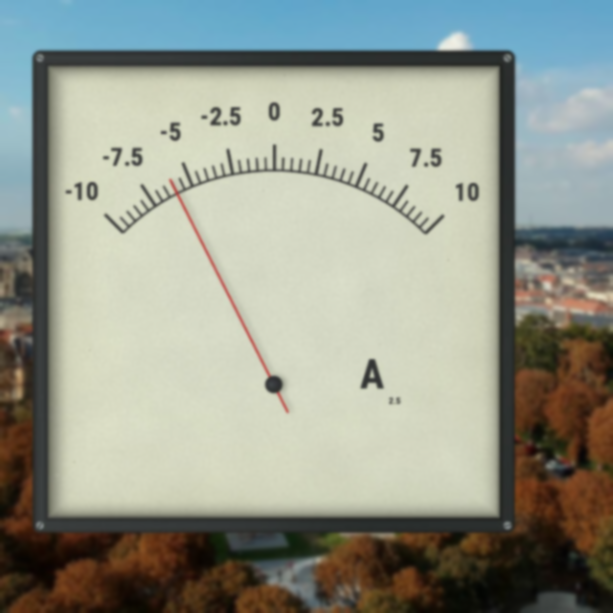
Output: **-6** A
